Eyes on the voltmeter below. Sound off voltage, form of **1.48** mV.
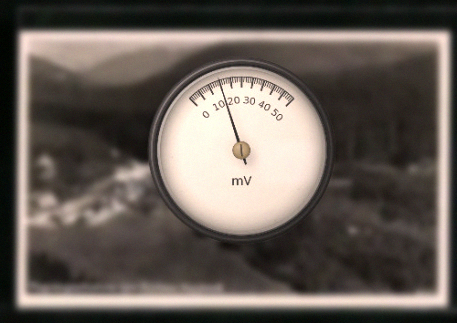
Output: **15** mV
